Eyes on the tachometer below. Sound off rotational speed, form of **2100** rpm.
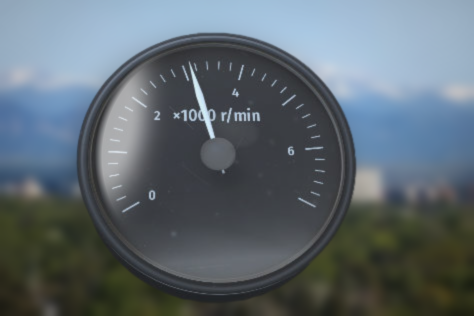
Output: **3100** rpm
